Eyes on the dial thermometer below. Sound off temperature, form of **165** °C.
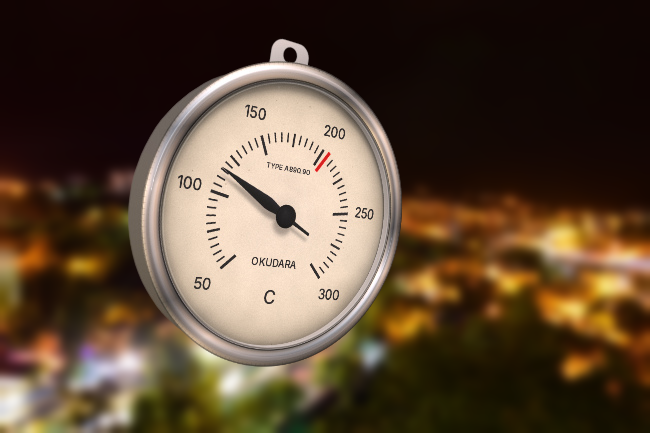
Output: **115** °C
